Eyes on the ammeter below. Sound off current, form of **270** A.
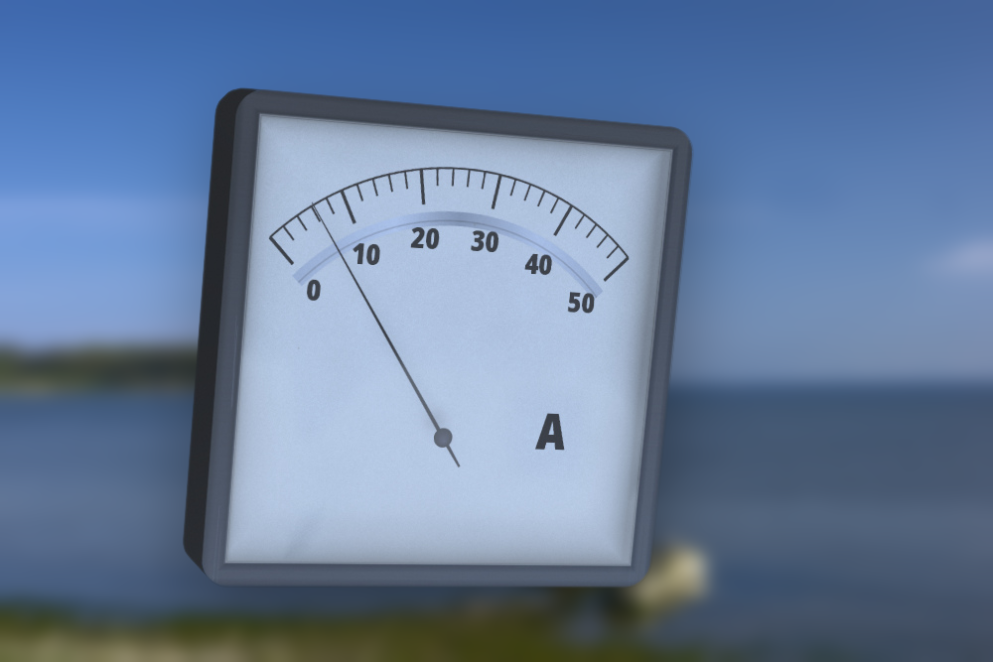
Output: **6** A
